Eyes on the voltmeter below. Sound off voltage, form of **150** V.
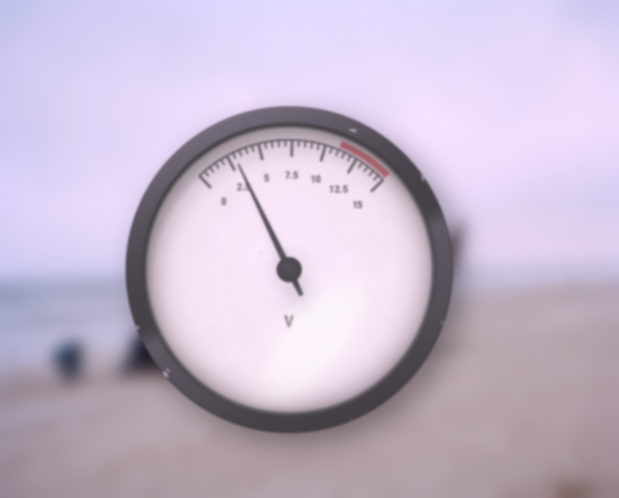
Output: **3** V
